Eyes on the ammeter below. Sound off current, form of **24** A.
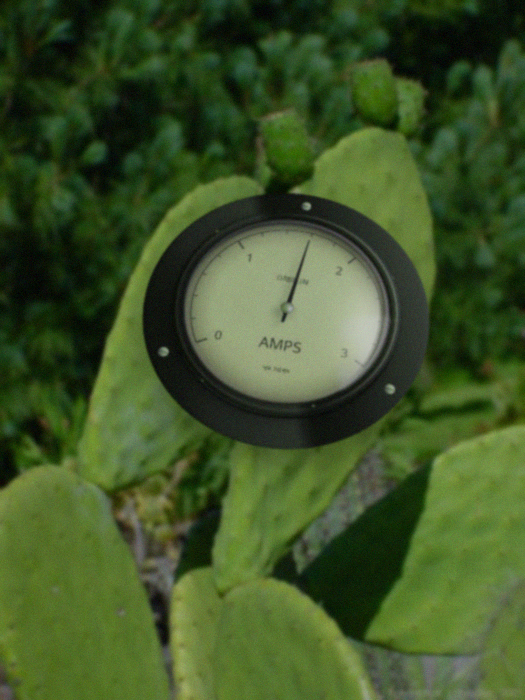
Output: **1.6** A
